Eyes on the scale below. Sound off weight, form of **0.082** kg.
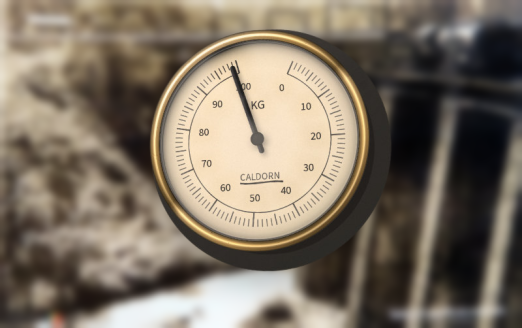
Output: **99** kg
